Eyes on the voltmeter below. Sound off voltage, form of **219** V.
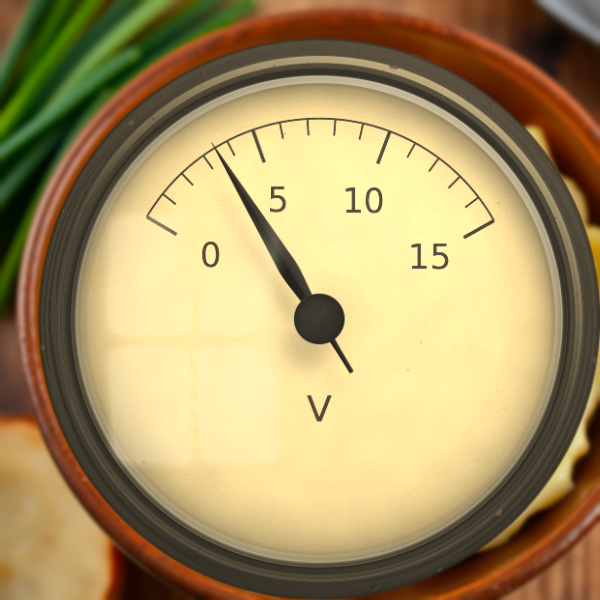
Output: **3.5** V
